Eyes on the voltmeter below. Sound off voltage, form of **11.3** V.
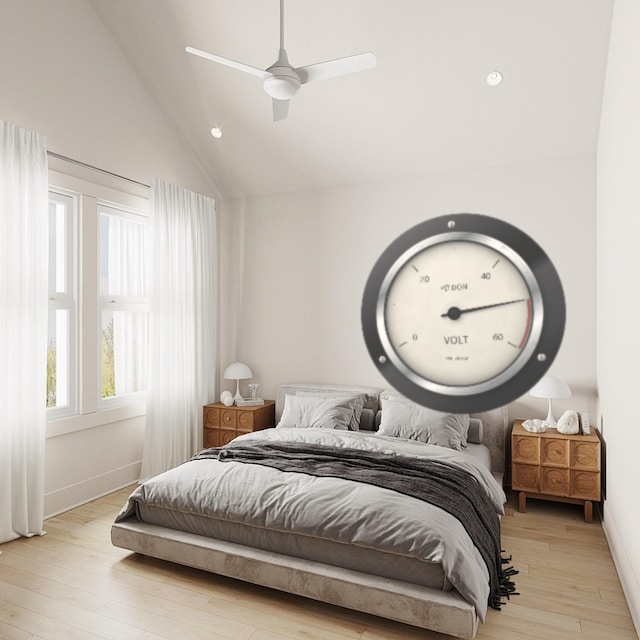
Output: **50** V
